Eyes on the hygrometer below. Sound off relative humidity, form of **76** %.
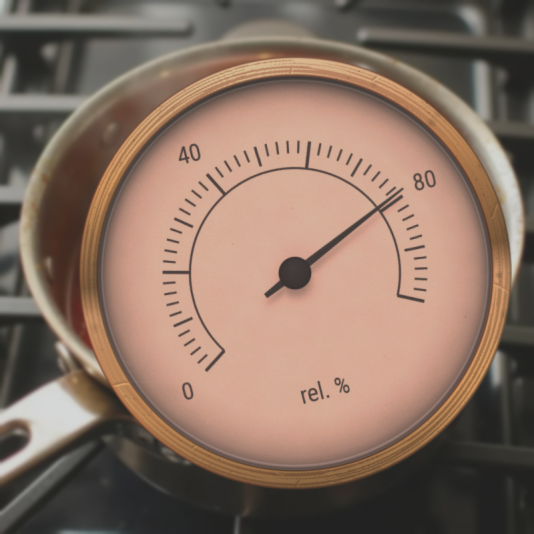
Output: **79** %
